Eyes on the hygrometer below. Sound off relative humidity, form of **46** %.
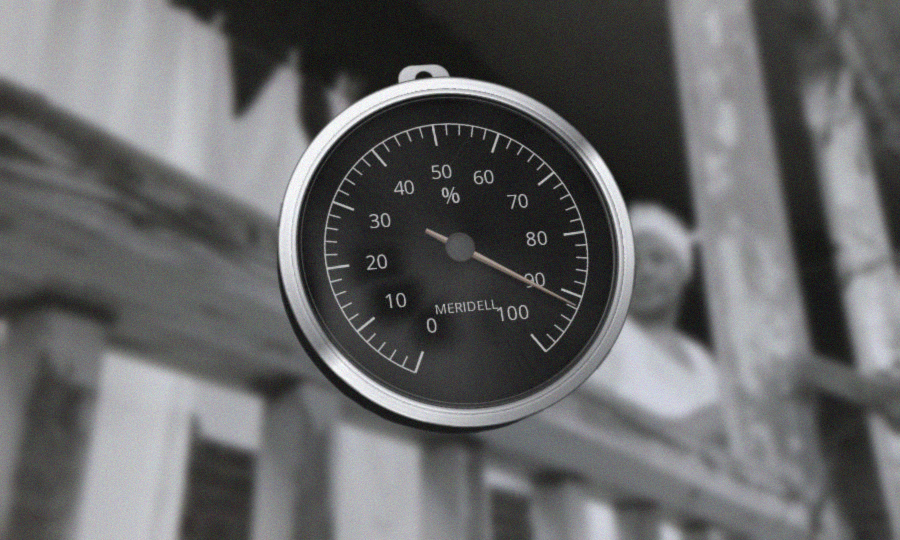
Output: **92** %
